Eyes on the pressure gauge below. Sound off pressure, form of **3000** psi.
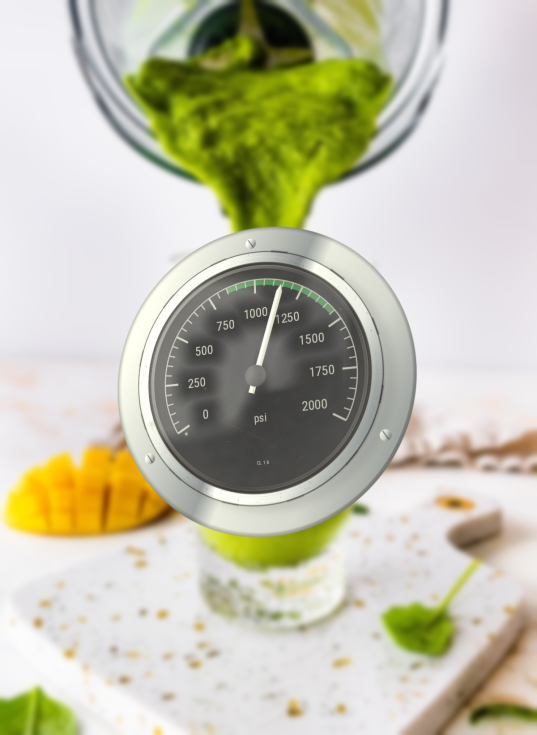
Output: **1150** psi
